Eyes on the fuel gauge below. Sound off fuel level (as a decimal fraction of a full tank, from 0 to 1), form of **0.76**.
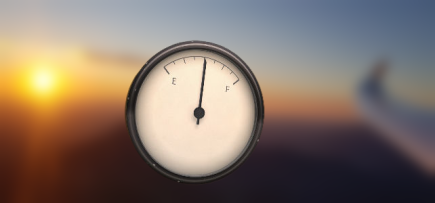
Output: **0.5**
